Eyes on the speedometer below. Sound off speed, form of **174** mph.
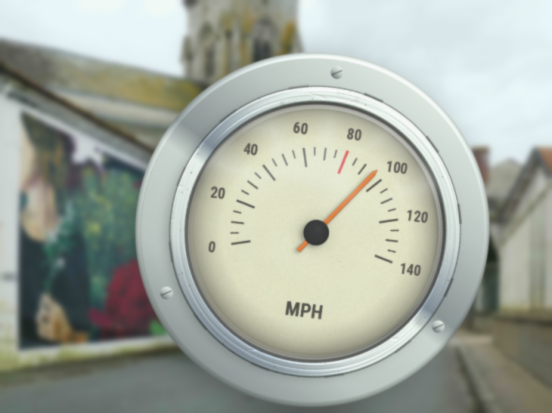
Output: **95** mph
